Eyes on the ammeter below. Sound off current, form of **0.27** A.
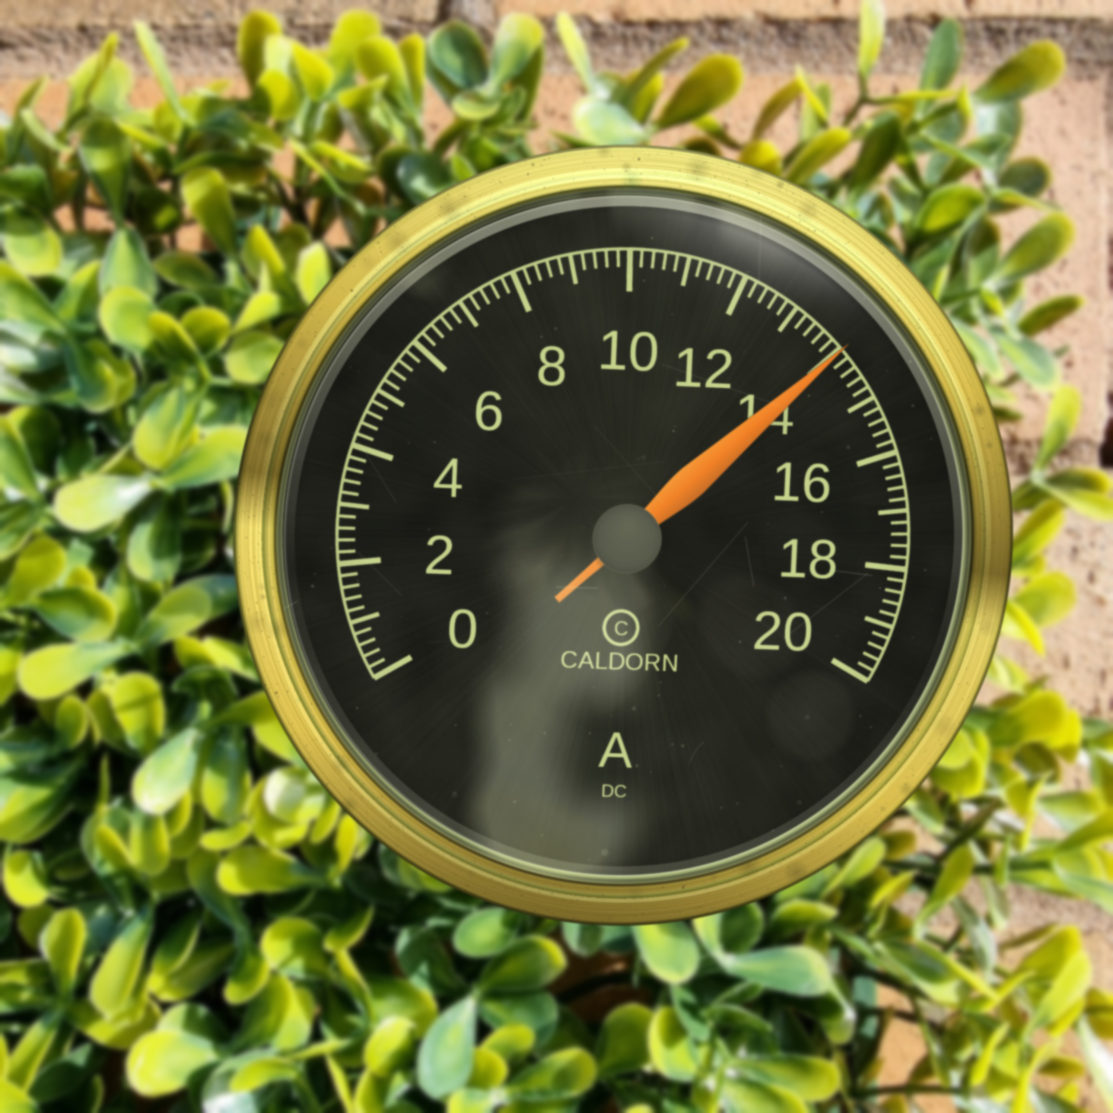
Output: **14** A
